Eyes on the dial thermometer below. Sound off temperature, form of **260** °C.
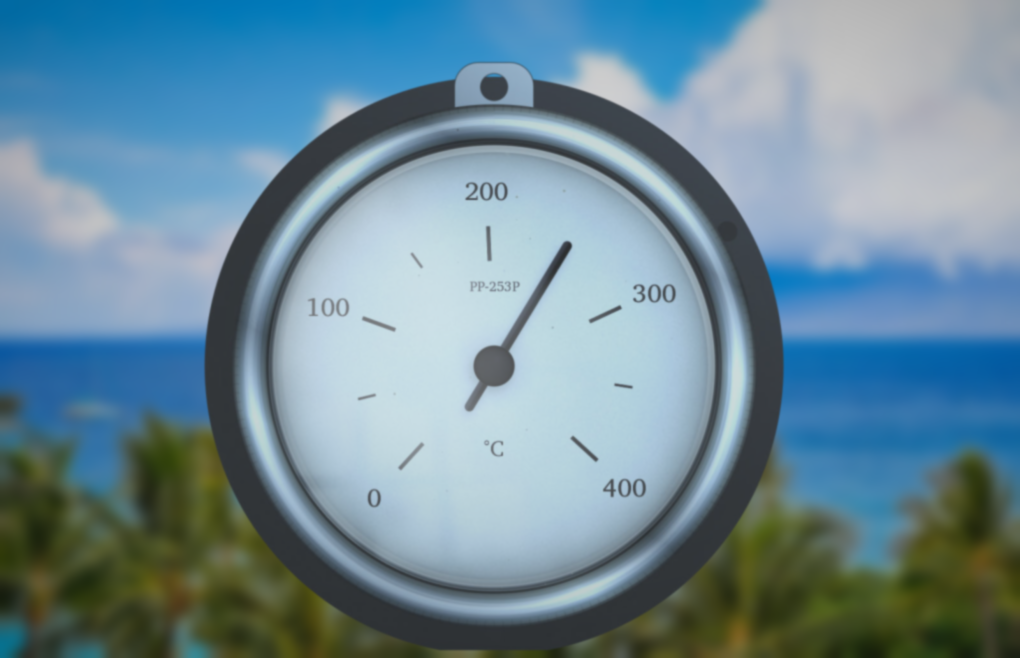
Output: **250** °C
